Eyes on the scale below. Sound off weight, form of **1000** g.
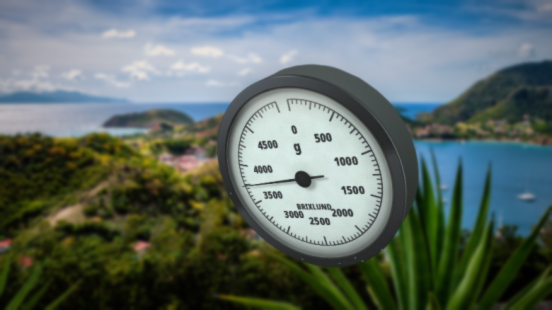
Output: **3750** g
